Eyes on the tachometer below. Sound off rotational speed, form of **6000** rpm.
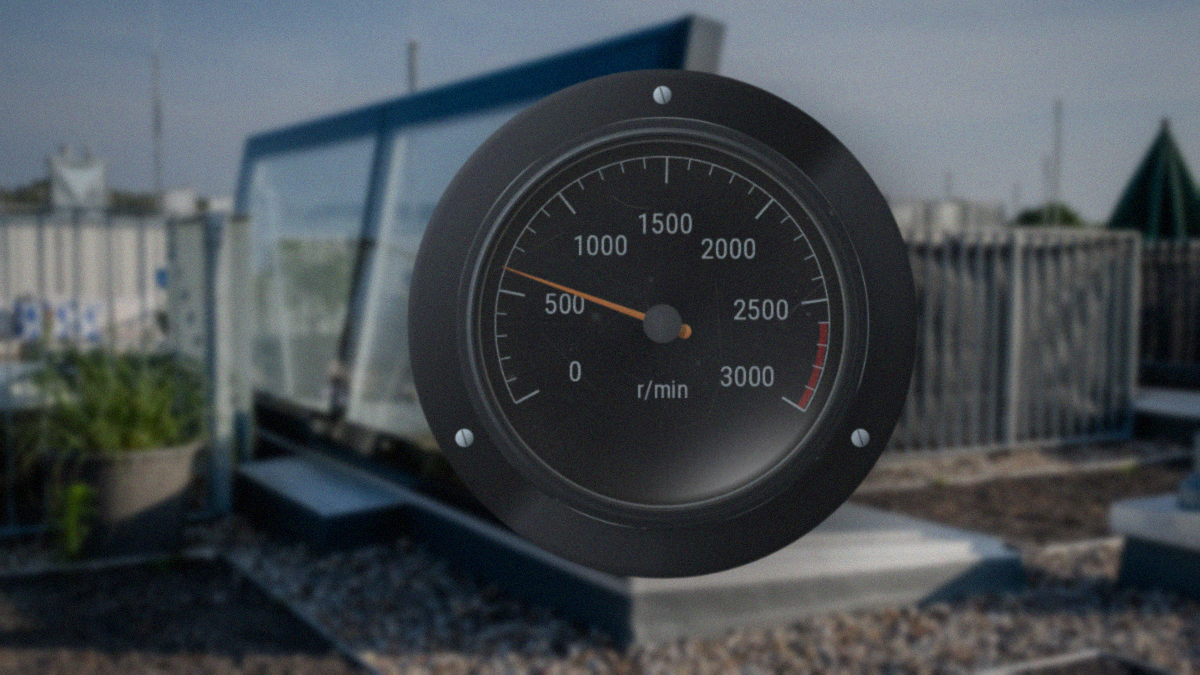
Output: **600** rpm
